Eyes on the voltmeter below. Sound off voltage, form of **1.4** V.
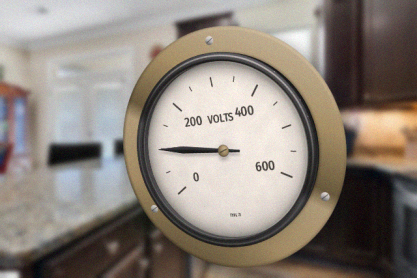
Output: **100** V
